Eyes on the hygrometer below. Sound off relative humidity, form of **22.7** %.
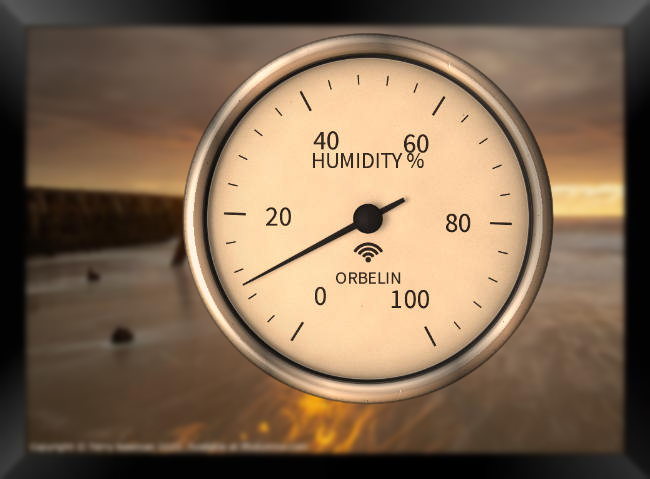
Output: **10** %
